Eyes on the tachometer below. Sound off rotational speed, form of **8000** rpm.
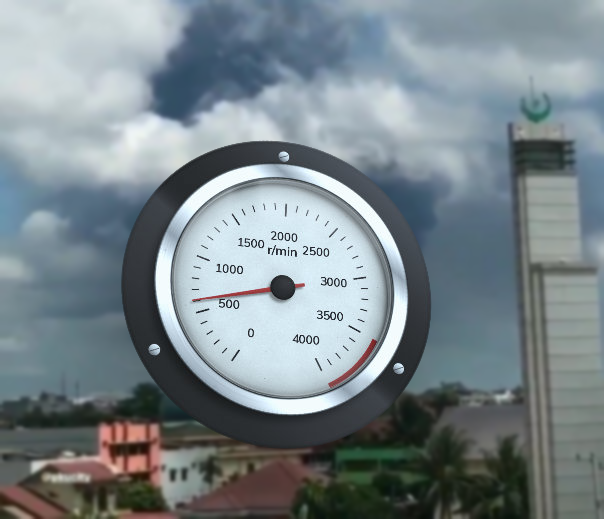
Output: **600** rpm
